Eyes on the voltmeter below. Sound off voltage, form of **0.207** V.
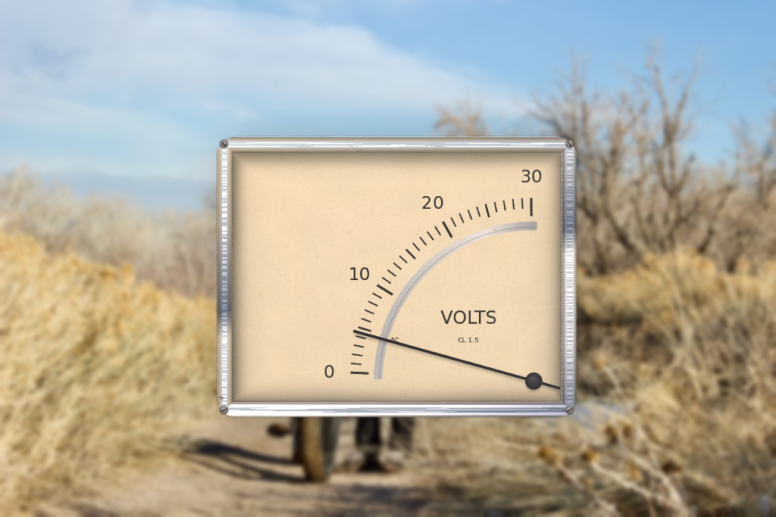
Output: **4.5** V
